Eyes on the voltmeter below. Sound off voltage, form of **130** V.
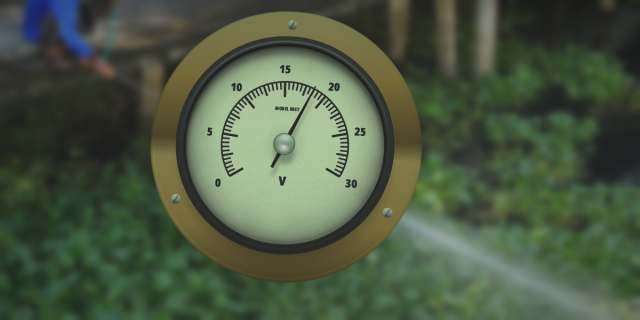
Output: **18.5** V
